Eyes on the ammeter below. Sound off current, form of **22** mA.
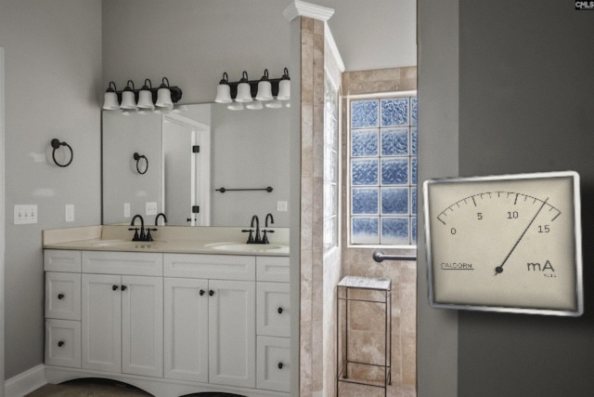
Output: **13** mA
